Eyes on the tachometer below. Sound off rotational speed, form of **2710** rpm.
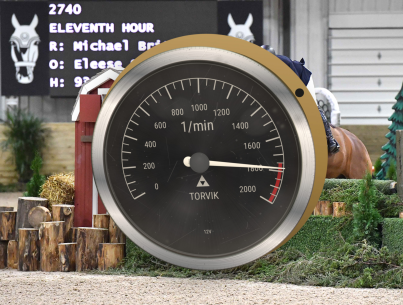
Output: **1775** rpm
